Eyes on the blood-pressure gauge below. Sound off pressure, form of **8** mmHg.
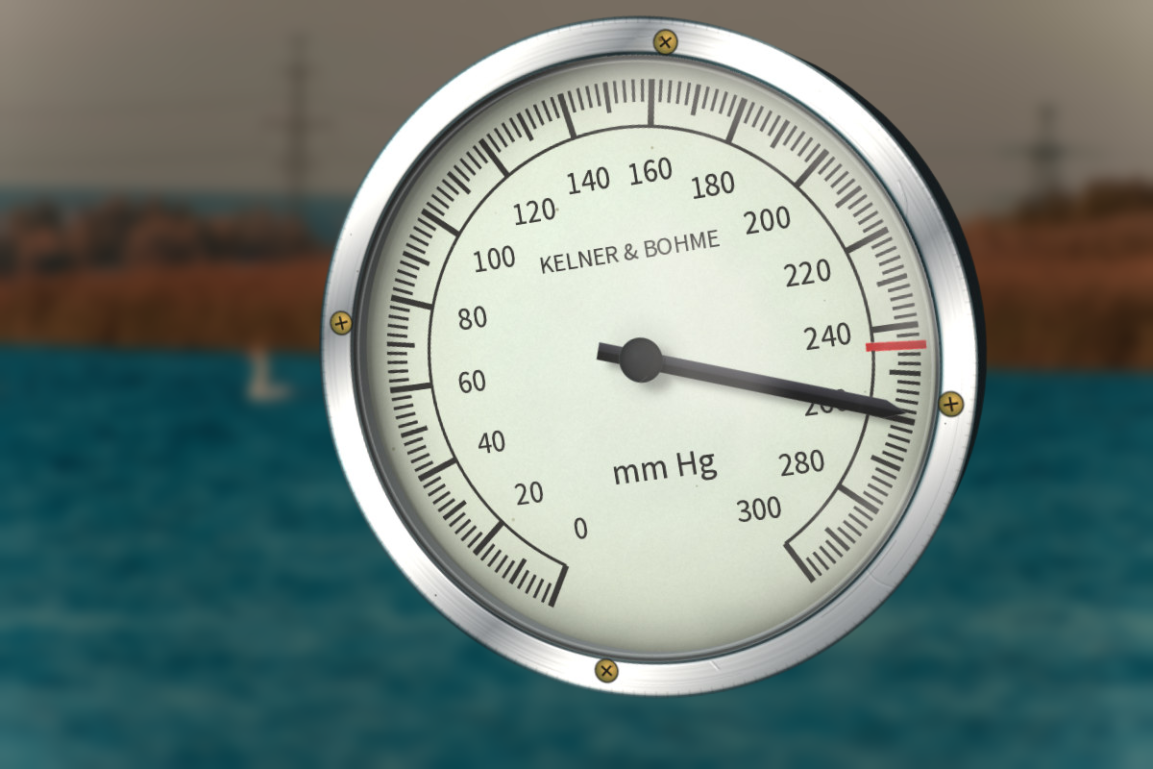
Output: **258** mmHg
